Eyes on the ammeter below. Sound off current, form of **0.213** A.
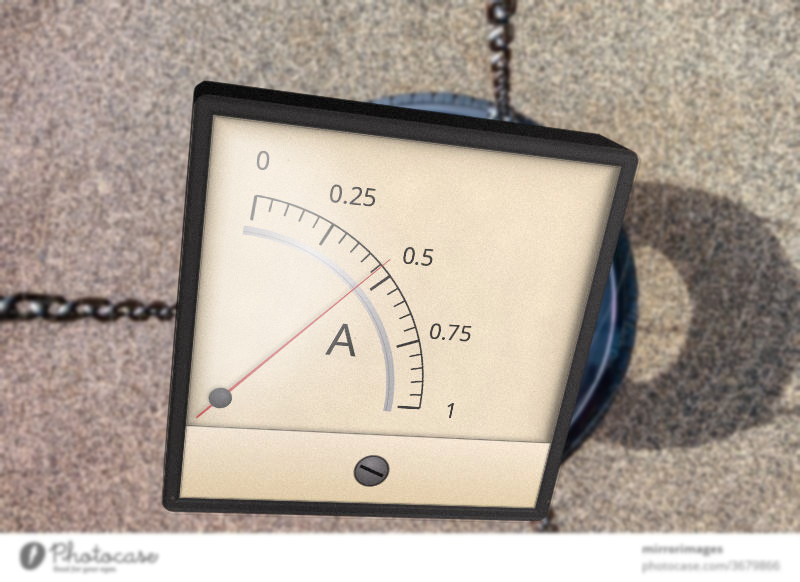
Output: **0.45** A
